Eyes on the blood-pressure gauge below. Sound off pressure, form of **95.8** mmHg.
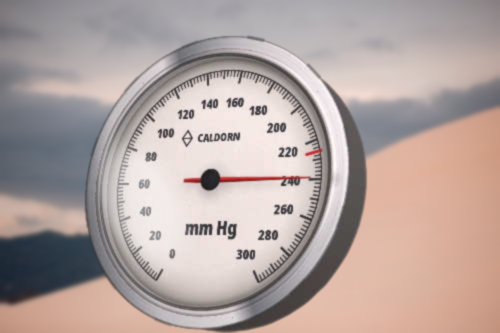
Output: **240** mmHg
